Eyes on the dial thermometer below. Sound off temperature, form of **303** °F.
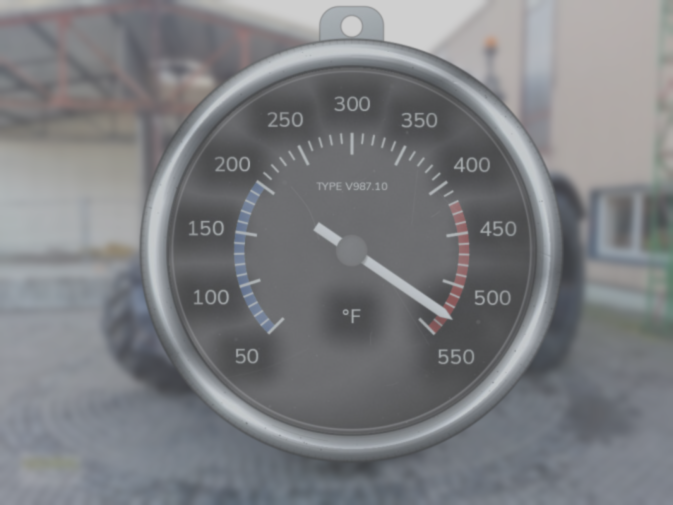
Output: **530** °F
